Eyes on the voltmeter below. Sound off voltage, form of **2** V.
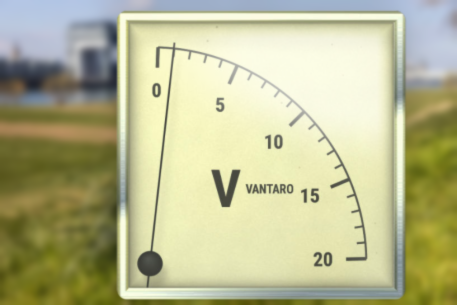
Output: **1** V
